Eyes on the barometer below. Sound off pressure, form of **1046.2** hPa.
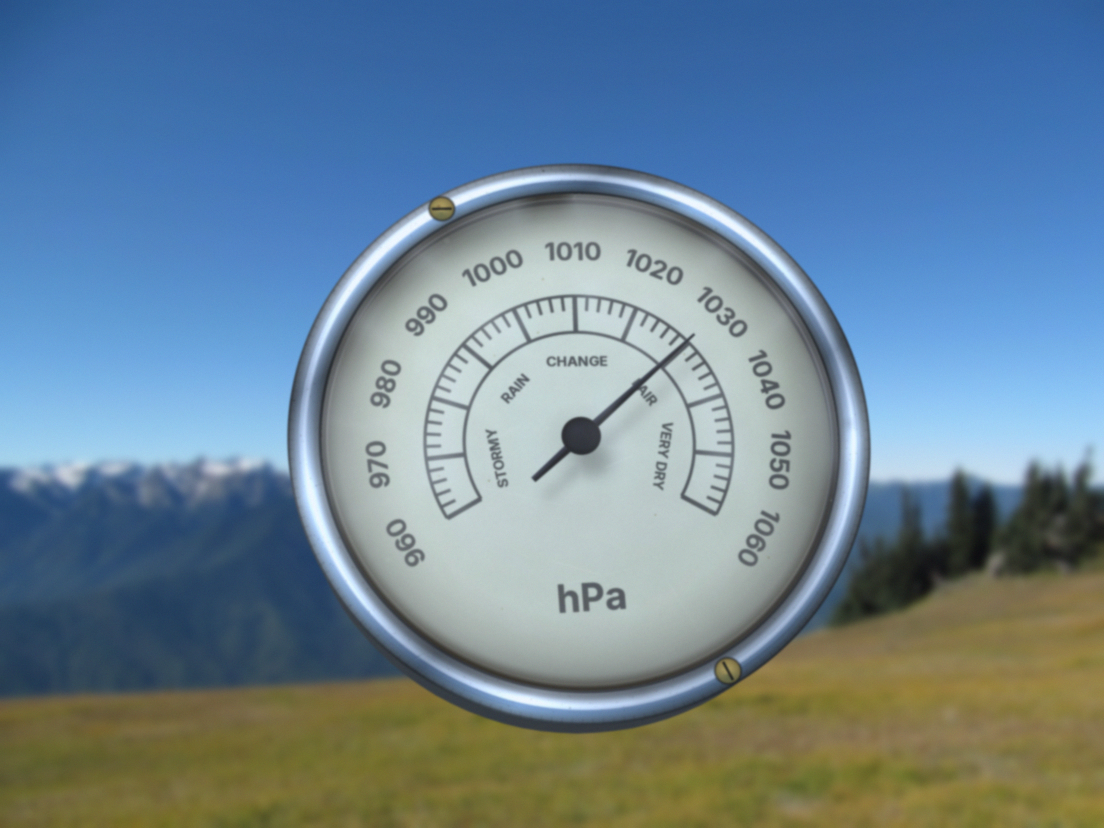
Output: **1030** hPa
